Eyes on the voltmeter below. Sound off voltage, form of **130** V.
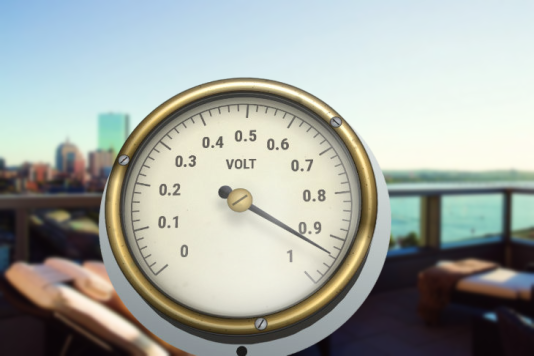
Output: **0.94** V
